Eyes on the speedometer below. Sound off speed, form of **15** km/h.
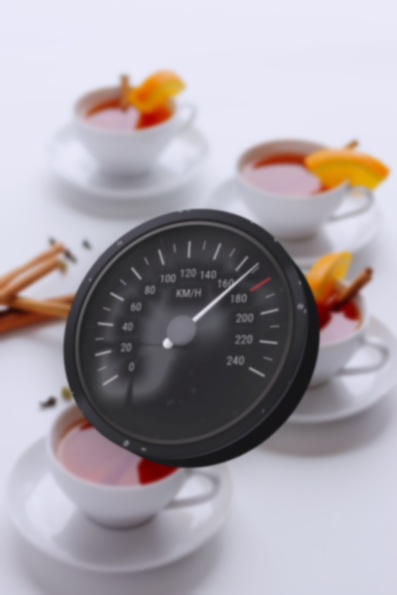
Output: **170** km/h
